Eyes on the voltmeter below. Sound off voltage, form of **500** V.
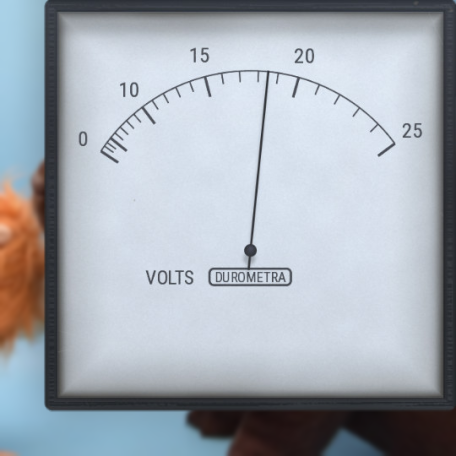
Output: **18.5** V
